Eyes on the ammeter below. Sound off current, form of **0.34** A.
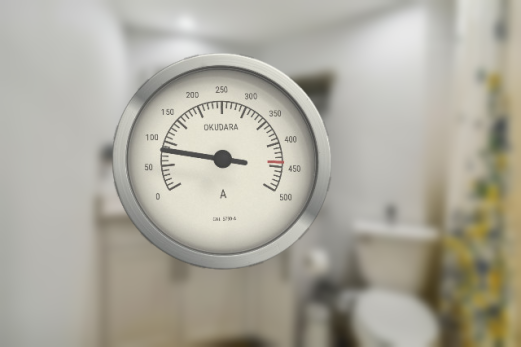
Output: **80** A
